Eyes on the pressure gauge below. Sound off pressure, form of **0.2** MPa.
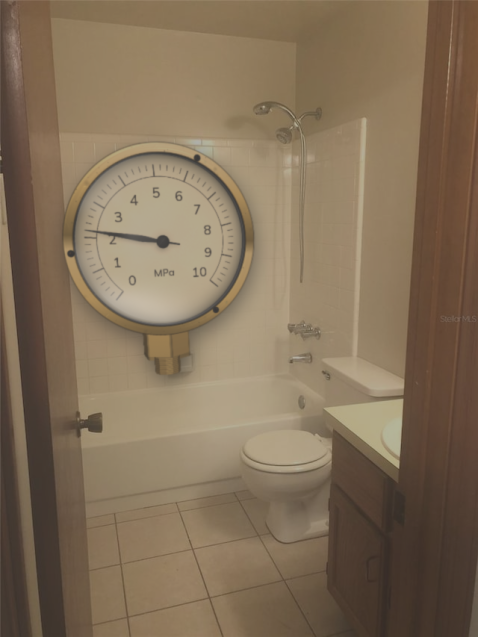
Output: **2.2** MPa
